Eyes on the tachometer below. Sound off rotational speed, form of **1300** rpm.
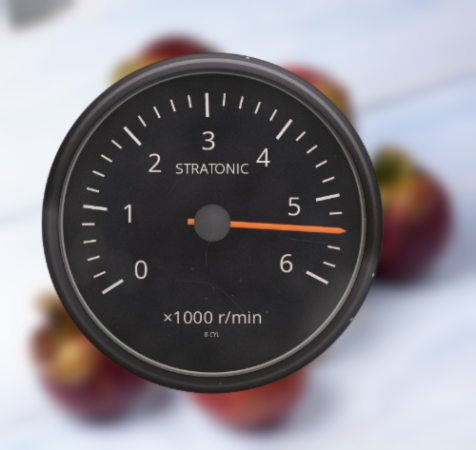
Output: **5400** rpm
